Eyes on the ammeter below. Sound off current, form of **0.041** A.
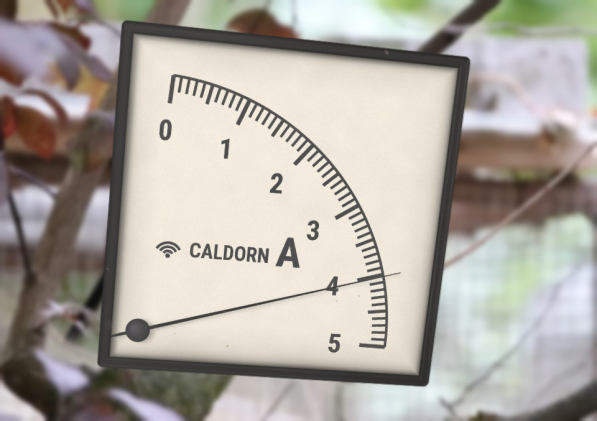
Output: **4** A
